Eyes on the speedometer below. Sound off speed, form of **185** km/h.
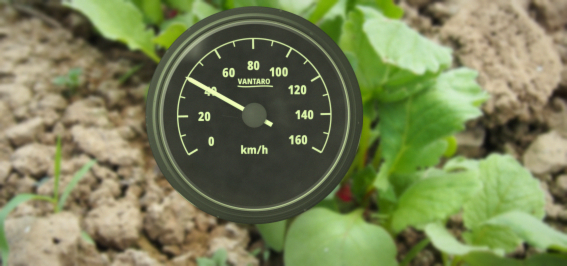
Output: **40** km/h
